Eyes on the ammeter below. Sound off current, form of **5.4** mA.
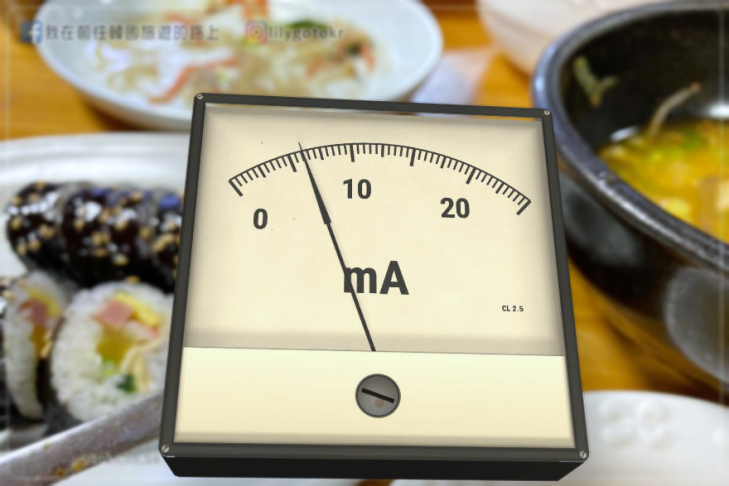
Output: **6** mA
